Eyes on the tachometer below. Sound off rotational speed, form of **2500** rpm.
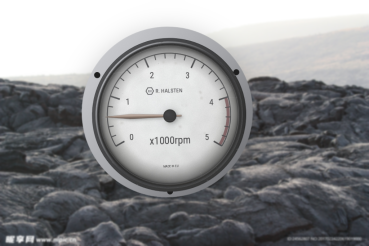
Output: **600** rpm
